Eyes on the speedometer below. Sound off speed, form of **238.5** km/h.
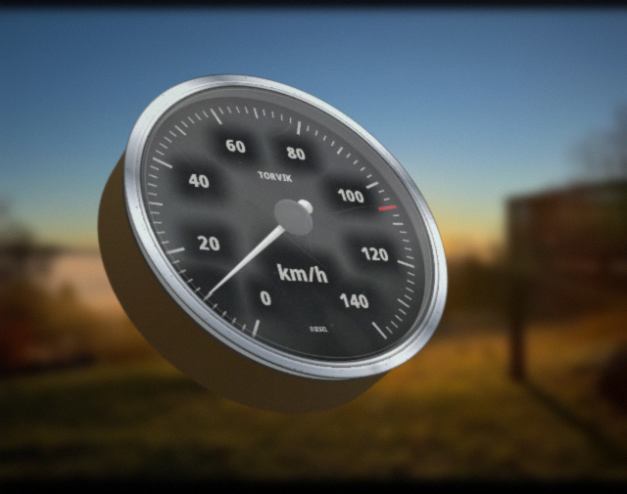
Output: **10** km/h
